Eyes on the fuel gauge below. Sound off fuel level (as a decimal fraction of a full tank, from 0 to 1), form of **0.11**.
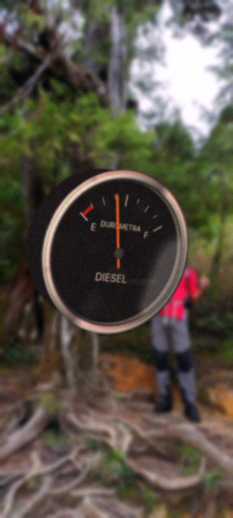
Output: **0.375**
